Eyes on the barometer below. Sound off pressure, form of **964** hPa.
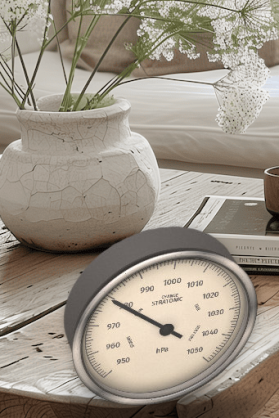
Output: **980** hPa
